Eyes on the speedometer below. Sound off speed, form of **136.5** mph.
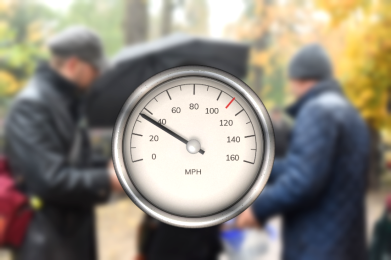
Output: **35** mph
